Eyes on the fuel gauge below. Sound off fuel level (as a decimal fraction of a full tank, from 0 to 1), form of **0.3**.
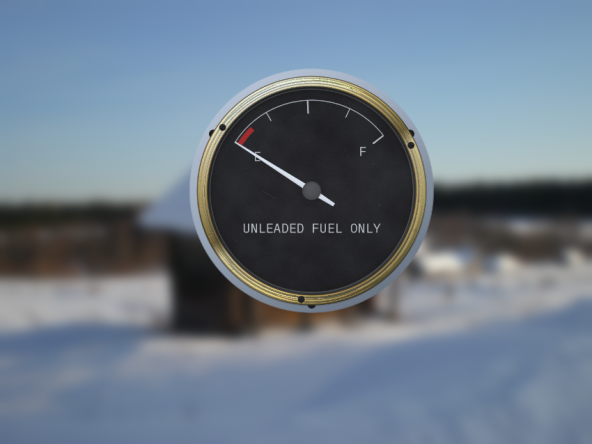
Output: **0**
